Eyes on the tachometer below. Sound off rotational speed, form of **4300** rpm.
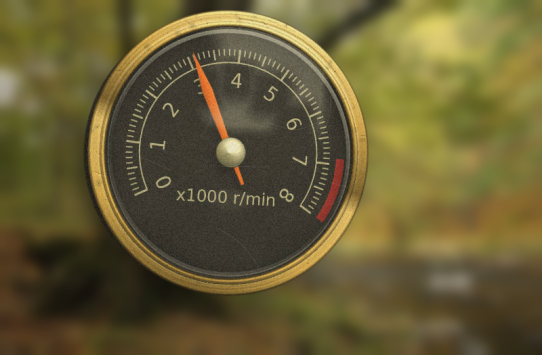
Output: **3100** rpm
